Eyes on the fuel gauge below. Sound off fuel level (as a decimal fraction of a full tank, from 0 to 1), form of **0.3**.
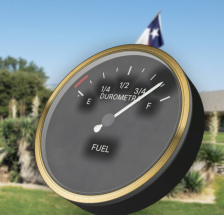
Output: **0.875**
